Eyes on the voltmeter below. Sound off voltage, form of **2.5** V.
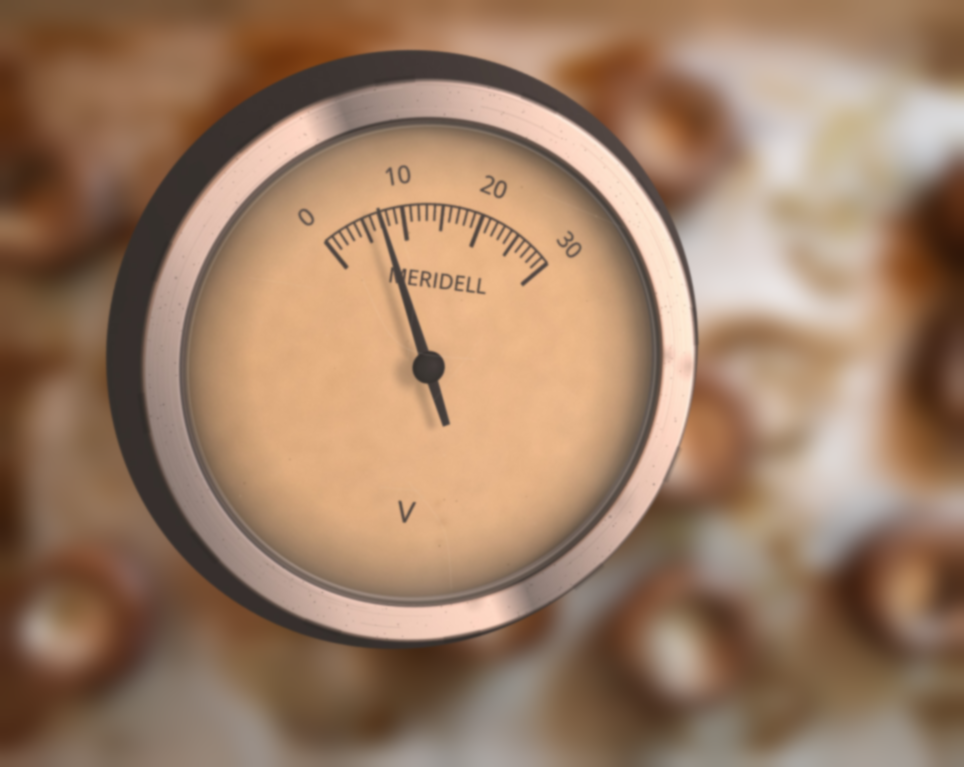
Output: **7** V
